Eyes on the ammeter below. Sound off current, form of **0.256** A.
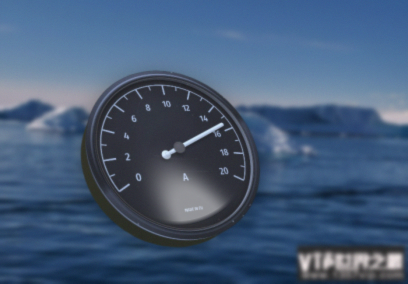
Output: **15.5** A
